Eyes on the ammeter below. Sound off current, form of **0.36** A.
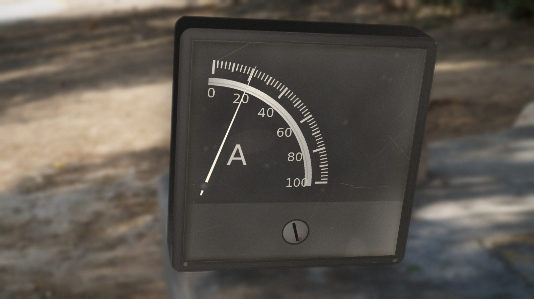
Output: **20** A
